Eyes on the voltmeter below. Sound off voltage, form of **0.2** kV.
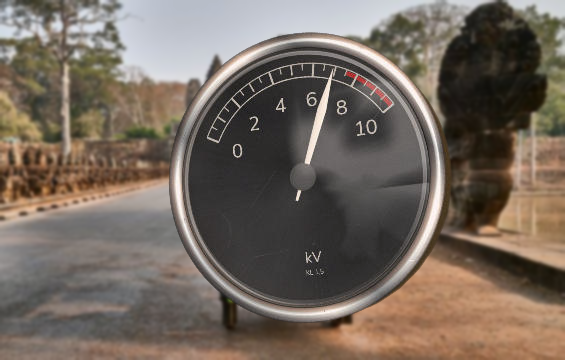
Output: **7** kV
